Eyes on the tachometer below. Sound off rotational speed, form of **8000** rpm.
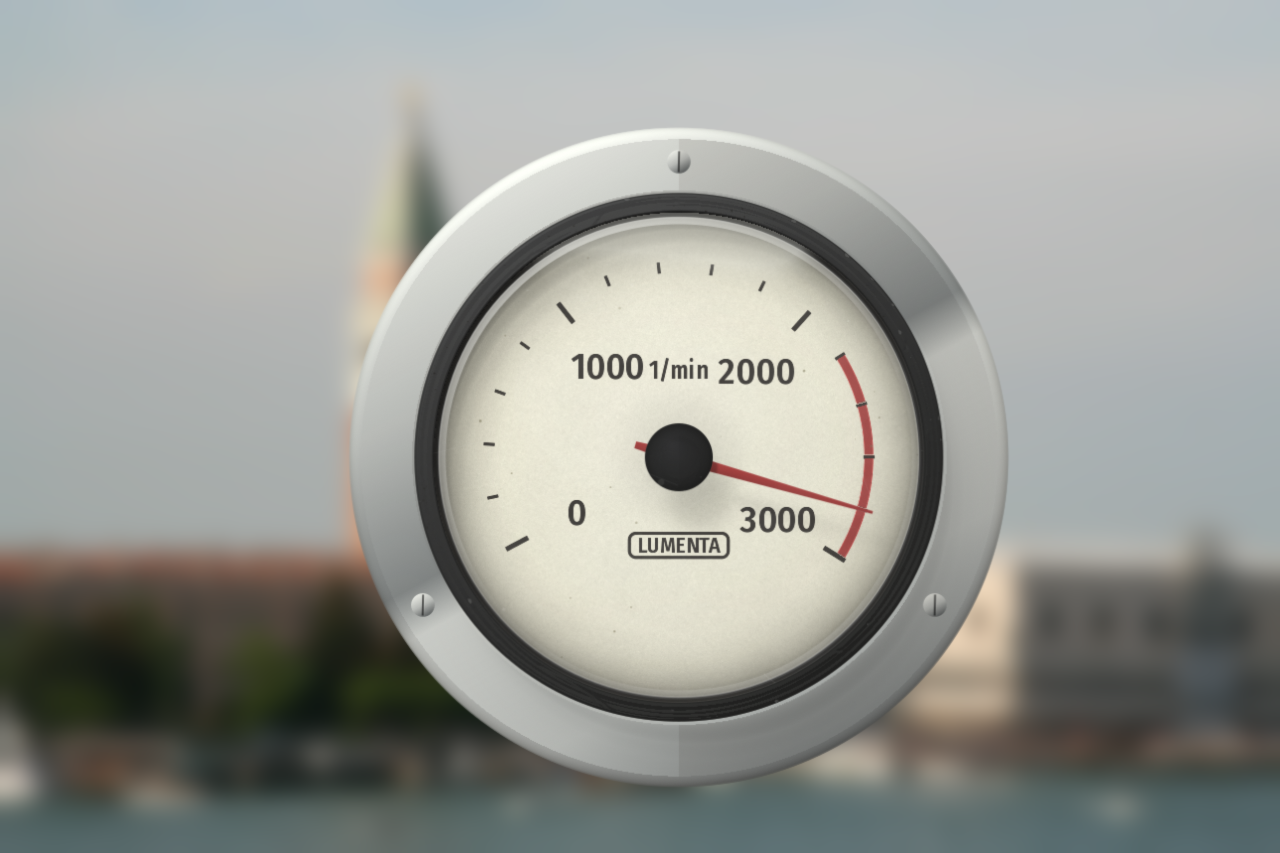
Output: **2800** rpm
